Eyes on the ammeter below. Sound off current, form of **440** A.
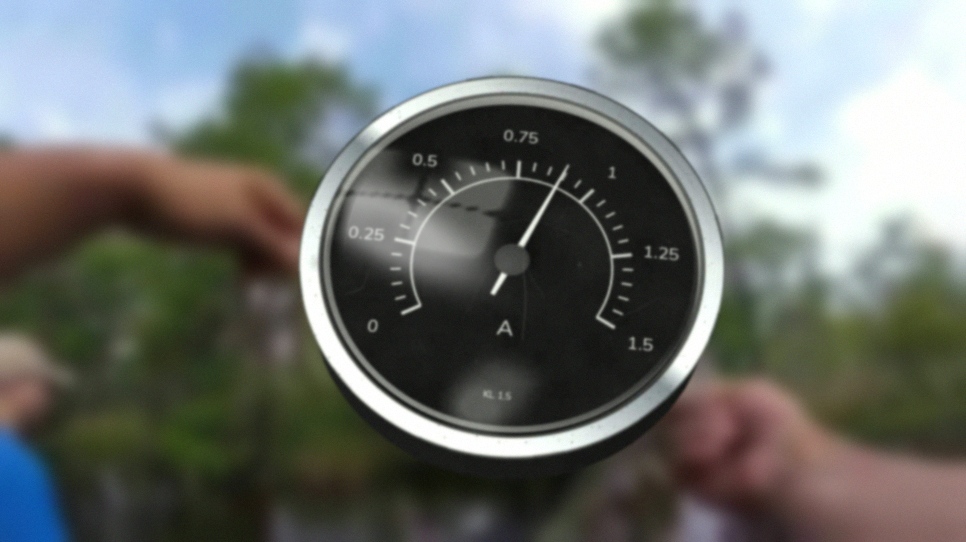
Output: **0.9** A
